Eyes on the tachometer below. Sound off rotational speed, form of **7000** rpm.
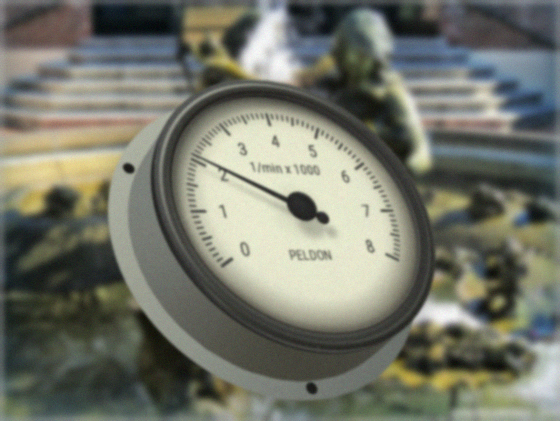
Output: **2000** rpm
